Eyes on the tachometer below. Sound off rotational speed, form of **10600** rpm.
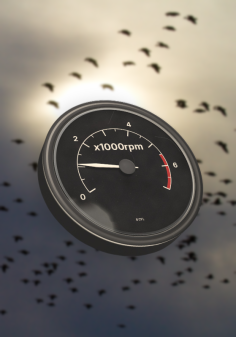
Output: **1000** rpm
